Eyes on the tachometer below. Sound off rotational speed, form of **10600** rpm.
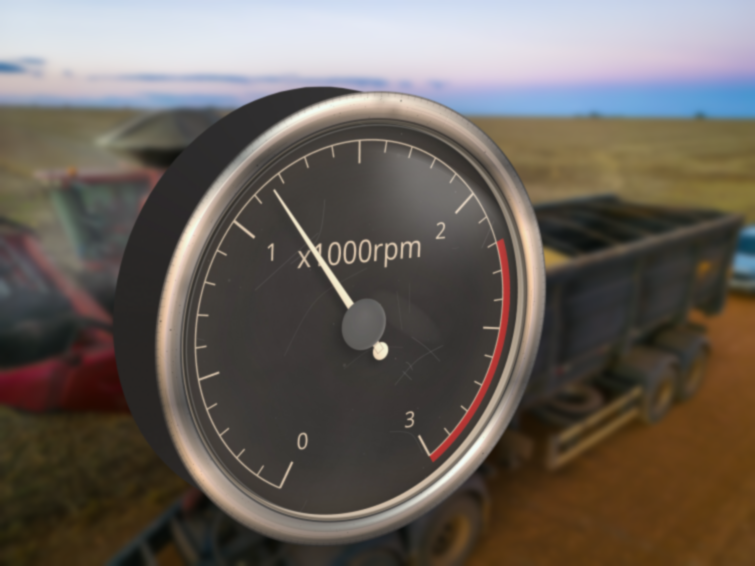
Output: **1150** rpm
